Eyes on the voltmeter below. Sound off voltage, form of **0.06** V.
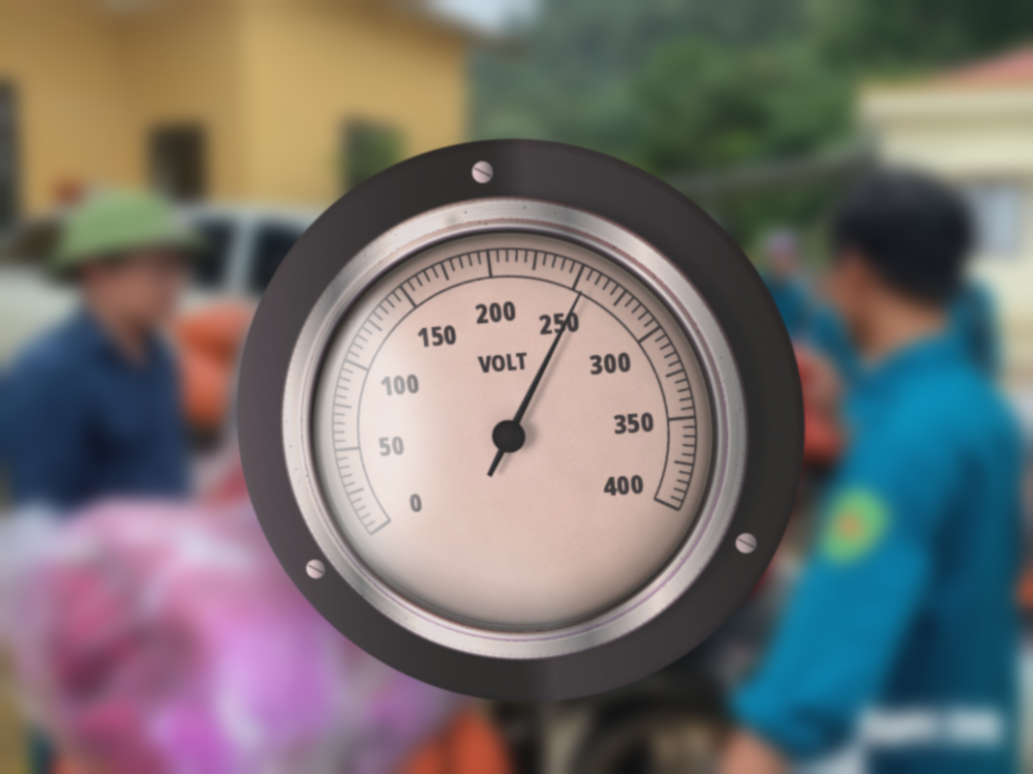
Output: **255** V
